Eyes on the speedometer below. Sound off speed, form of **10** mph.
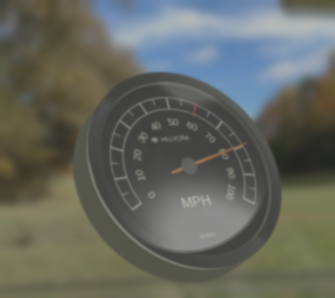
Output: **80** mph
